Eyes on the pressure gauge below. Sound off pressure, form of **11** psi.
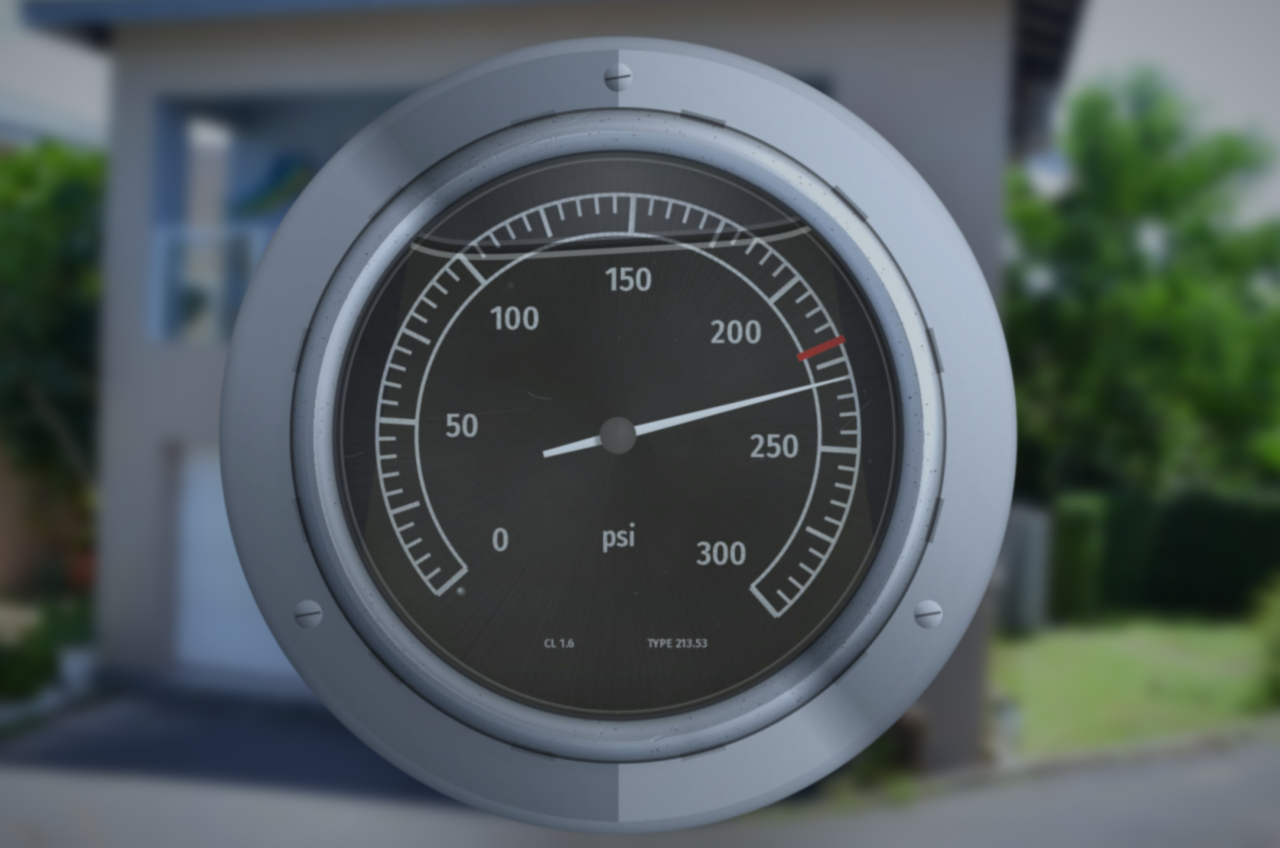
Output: **230** psi
